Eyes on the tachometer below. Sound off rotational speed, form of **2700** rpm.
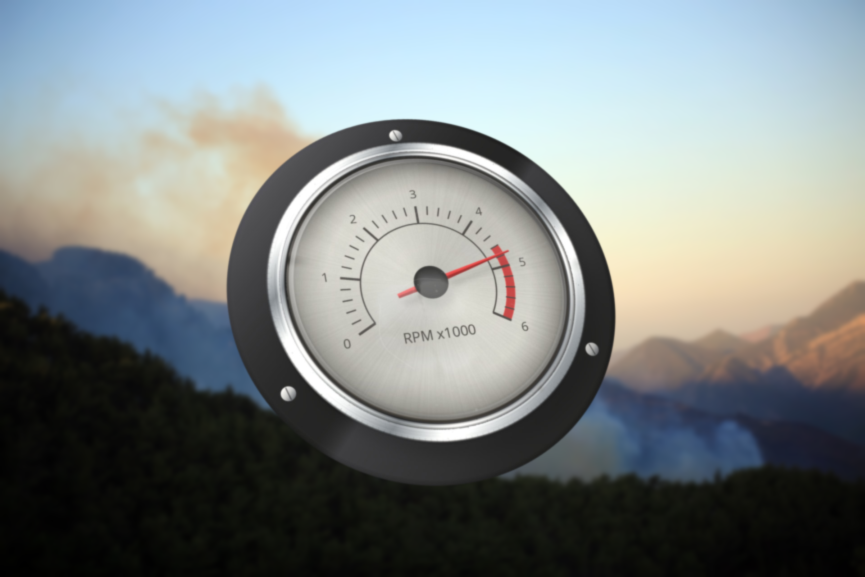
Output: **4800** rpm
